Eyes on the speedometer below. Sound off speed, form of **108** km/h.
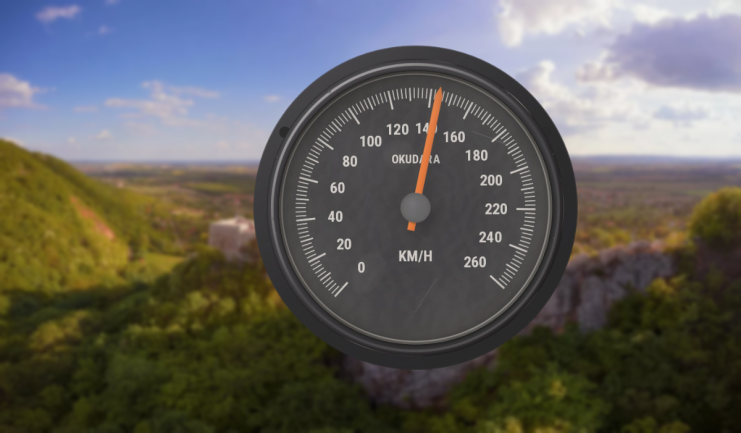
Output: **144** km/h
